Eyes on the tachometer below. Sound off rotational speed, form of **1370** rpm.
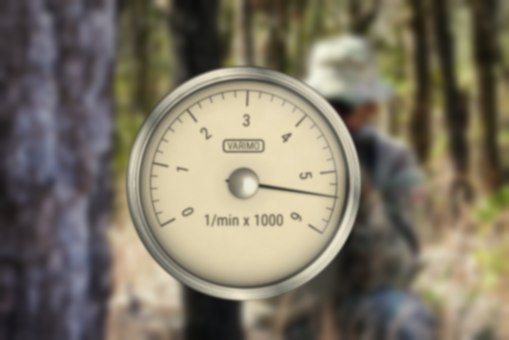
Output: **5400** rpm
